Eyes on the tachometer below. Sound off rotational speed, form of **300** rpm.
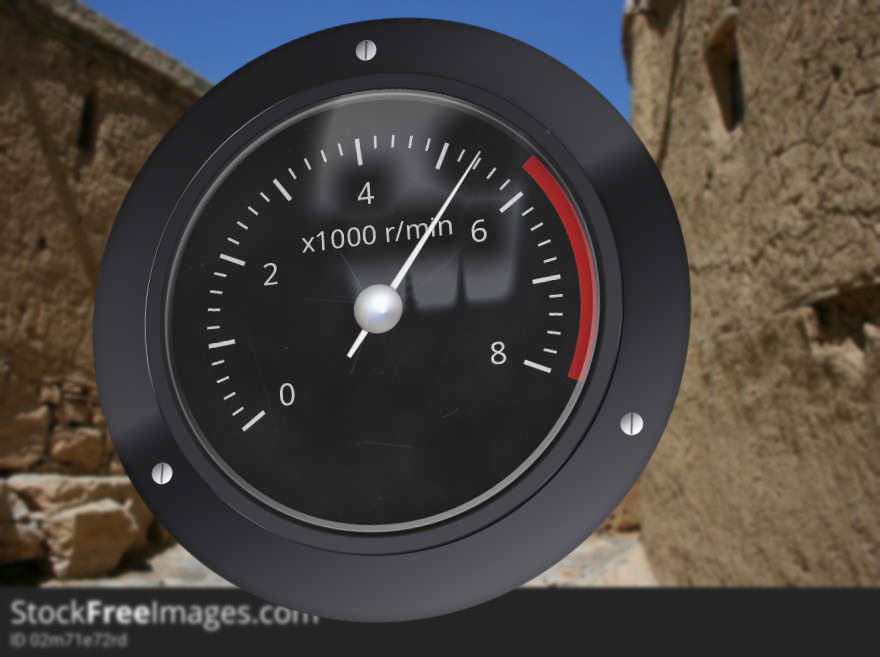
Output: **5400** rpm
